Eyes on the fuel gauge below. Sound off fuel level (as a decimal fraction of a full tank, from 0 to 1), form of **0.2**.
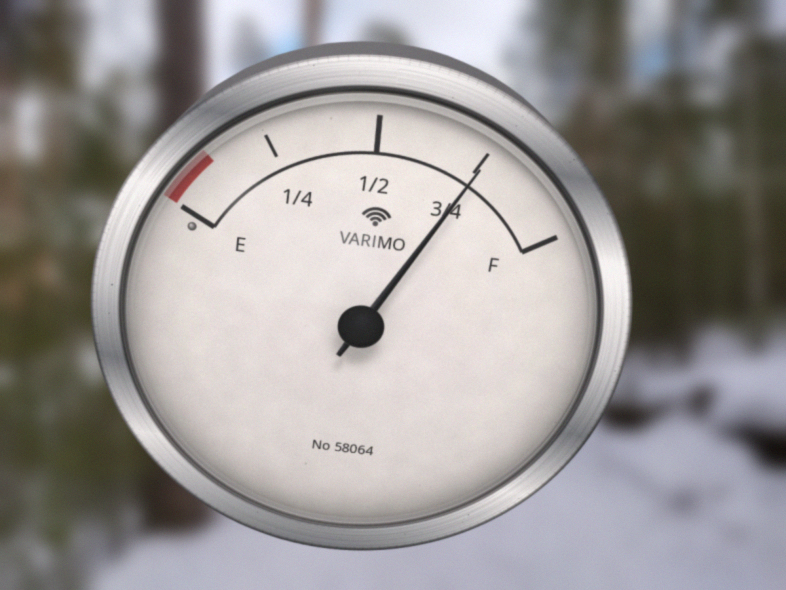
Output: **0.75**
